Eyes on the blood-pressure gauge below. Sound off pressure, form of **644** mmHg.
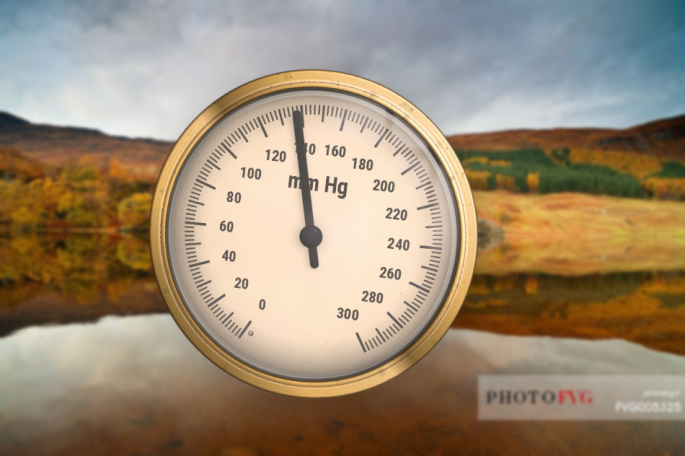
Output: **138** mmHg
